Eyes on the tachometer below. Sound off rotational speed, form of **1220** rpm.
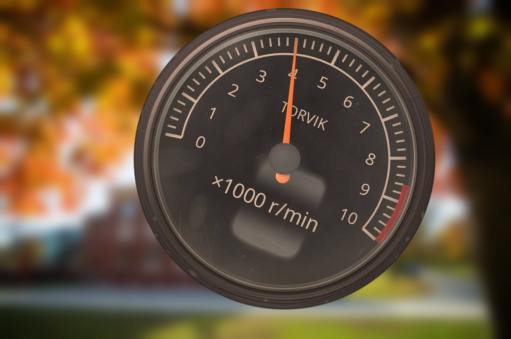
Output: **4000** rpm
